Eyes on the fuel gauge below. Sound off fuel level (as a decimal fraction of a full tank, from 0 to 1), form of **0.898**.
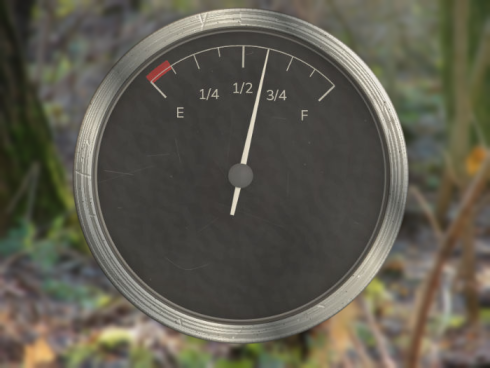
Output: **0.625**
